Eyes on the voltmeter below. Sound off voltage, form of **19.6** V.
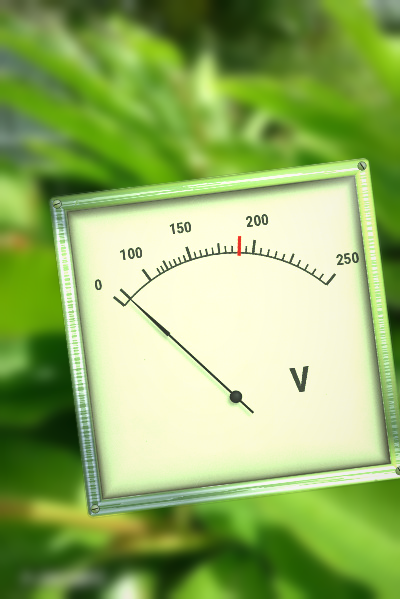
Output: **50** V
